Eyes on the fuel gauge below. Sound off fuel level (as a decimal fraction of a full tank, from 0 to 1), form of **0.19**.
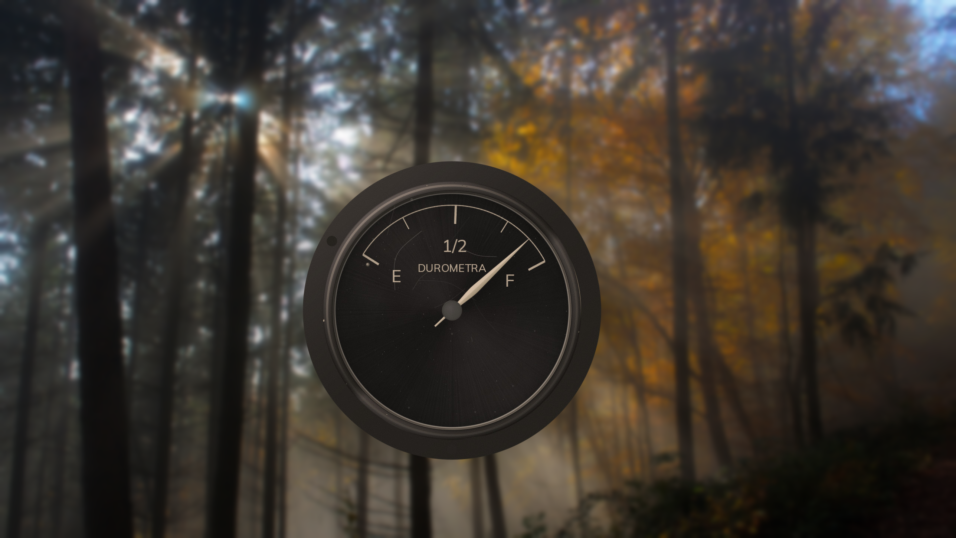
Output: **0.875**
